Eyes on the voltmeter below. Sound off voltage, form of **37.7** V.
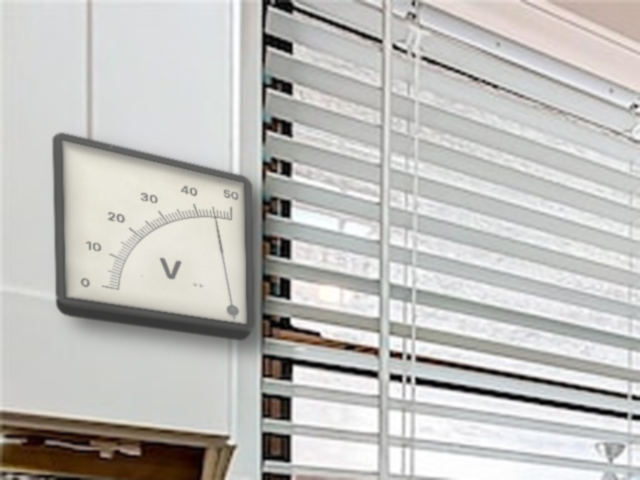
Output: **45** V
